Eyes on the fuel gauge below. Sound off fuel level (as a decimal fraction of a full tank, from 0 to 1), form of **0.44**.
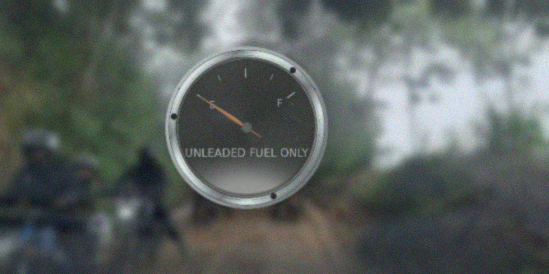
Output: **0**
